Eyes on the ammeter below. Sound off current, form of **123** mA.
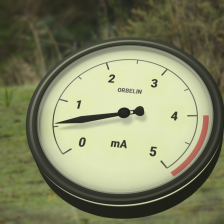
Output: **0.5** mA
